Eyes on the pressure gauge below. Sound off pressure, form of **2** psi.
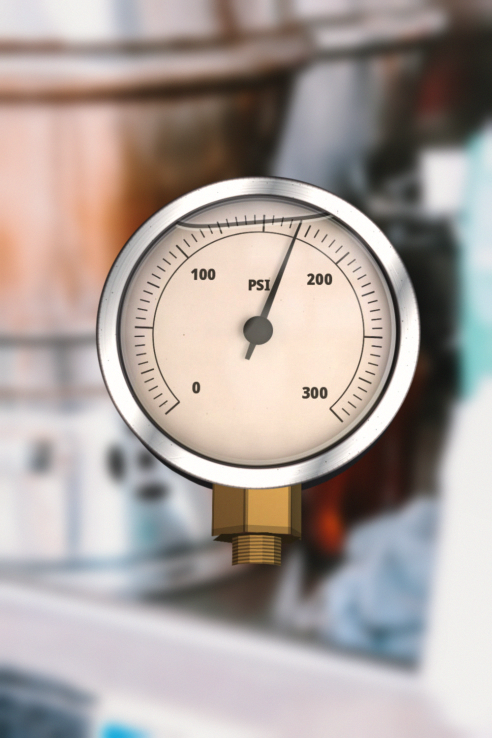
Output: **170** psi
